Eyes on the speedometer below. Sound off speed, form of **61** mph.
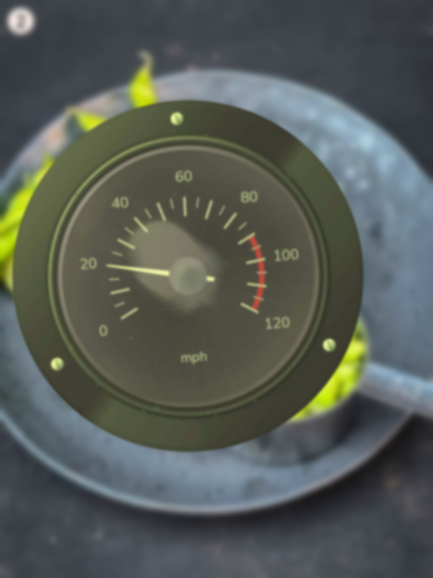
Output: **20** mph
